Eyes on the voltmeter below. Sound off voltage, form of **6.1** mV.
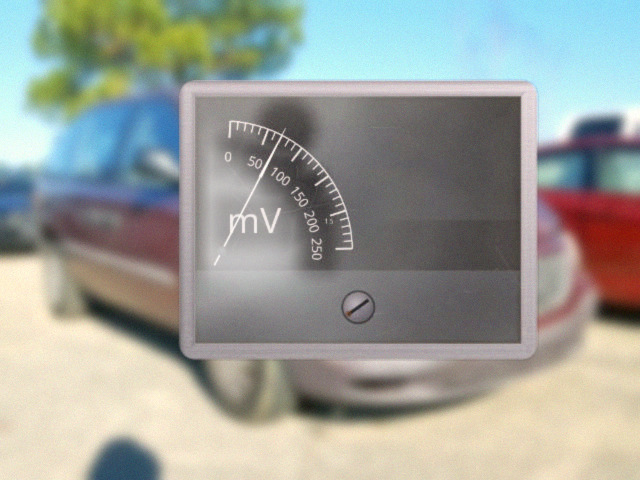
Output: **70** mV
